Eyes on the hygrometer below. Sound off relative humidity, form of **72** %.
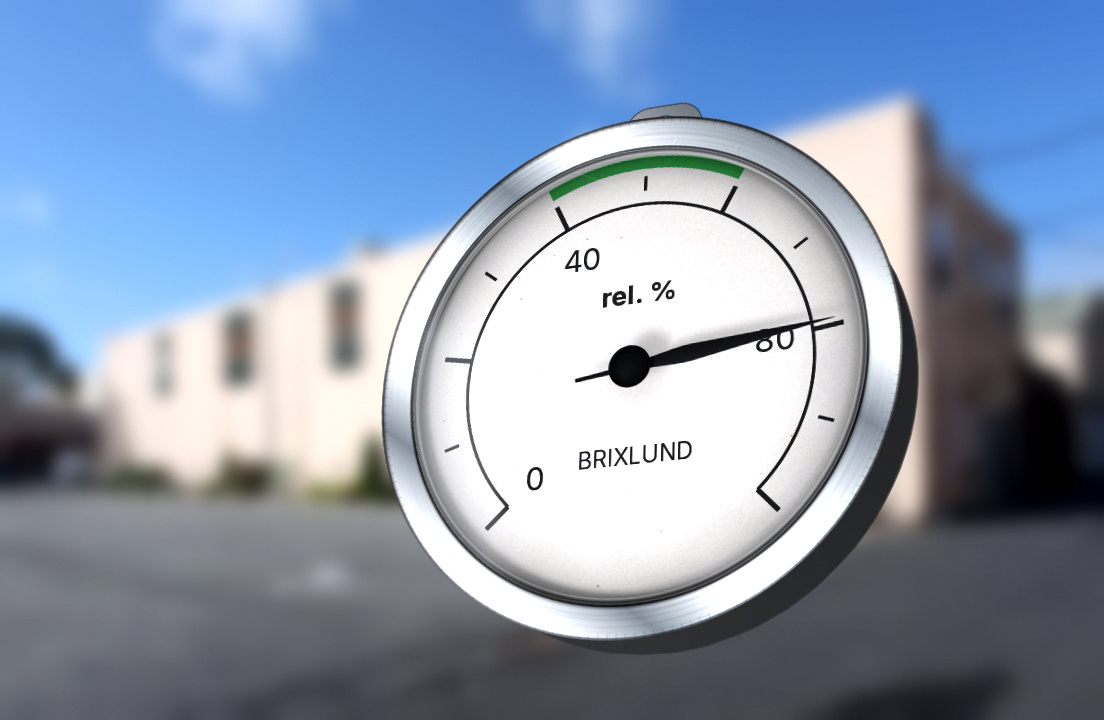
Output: **80** %
